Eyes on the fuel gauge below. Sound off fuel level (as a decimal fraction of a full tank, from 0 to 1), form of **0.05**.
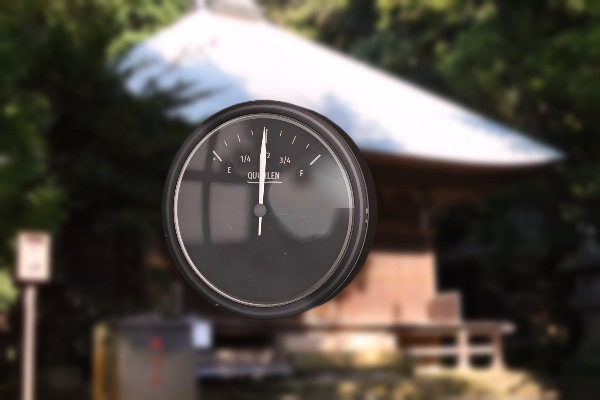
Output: **0.5**
